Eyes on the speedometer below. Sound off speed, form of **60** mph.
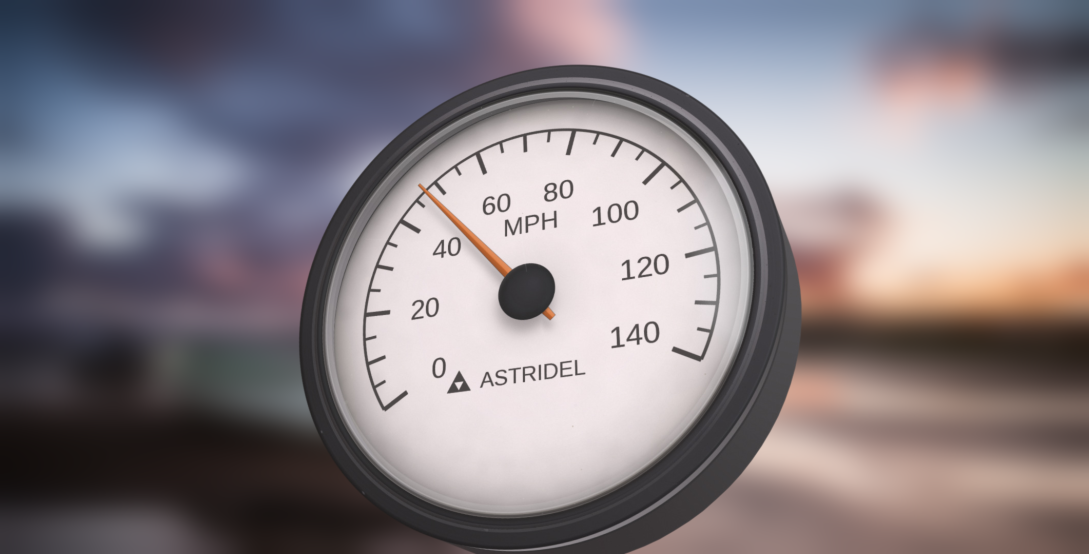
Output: **47.5** mph
